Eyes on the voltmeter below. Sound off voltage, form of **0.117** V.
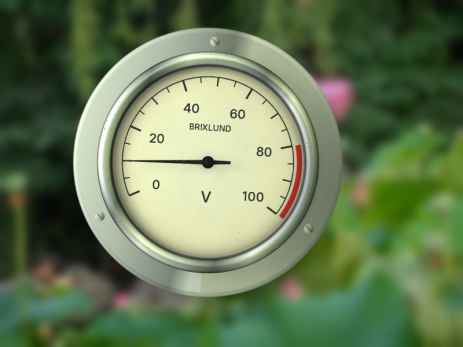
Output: **10** V
